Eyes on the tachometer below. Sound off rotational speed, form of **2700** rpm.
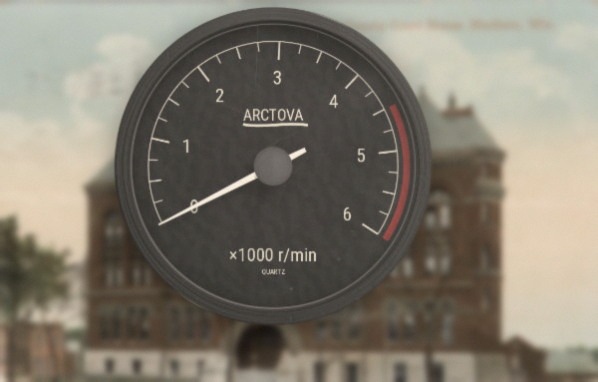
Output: **0** rpm
